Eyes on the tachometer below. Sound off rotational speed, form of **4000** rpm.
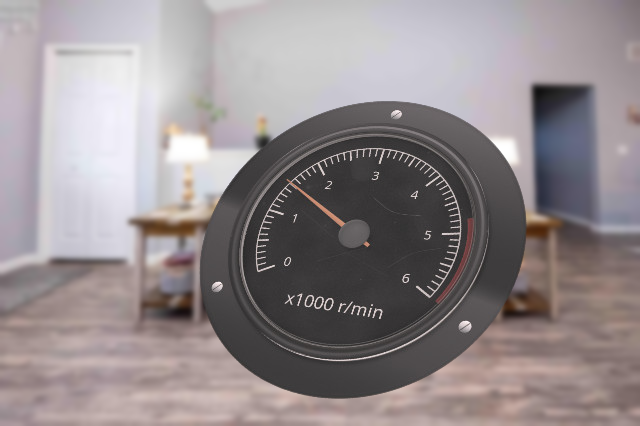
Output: **1500** rpm
